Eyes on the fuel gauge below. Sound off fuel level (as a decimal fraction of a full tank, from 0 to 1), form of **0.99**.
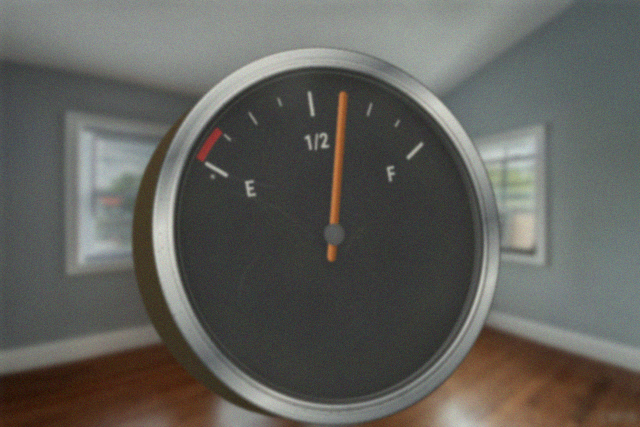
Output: **0.625**
